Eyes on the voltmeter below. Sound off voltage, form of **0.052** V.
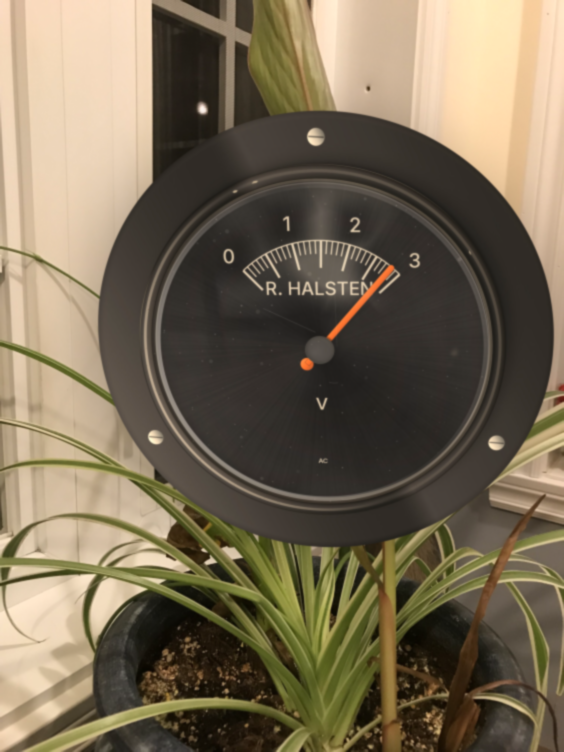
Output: **2.8** V
